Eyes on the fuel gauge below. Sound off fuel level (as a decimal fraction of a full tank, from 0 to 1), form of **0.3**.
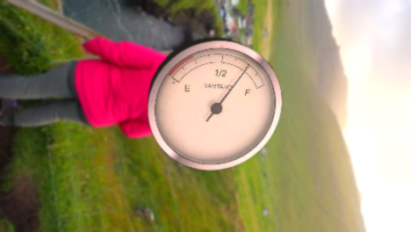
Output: **0.75**
